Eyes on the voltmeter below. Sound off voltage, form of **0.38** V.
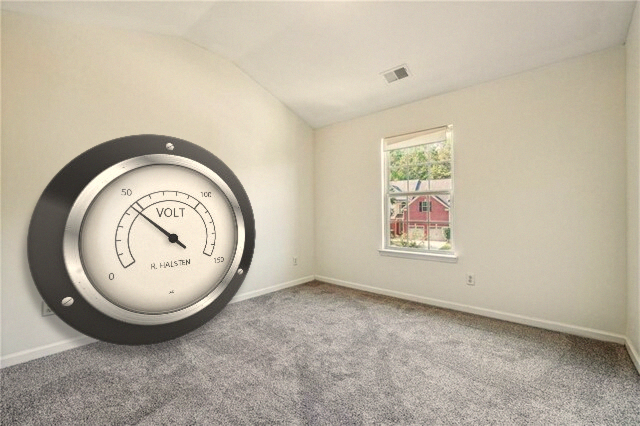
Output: **45** V
